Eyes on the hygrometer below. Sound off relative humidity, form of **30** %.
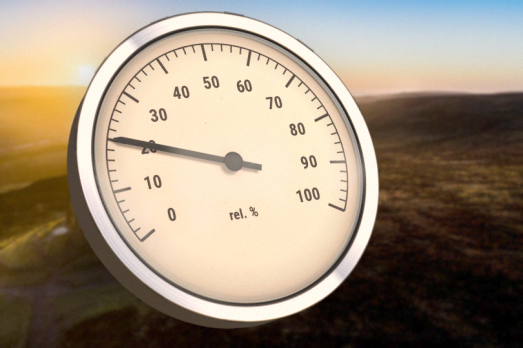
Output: **20** %
